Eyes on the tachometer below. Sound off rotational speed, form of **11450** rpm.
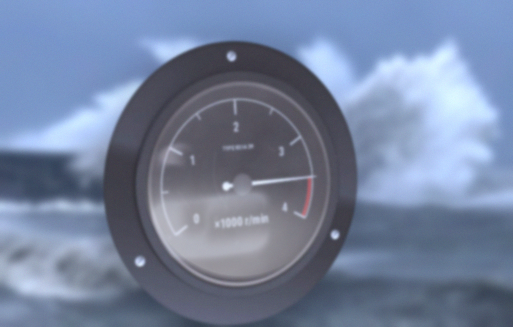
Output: **3500** rpm
